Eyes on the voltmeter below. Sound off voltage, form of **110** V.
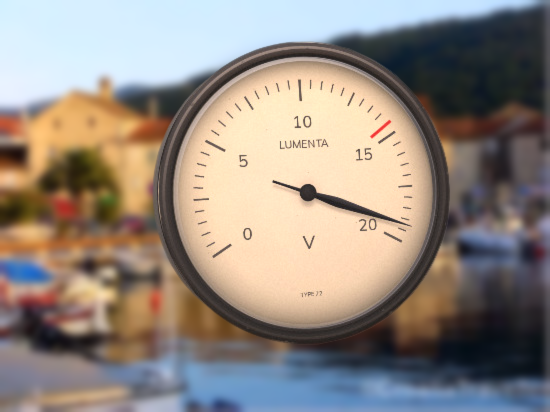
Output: **19.25** V
